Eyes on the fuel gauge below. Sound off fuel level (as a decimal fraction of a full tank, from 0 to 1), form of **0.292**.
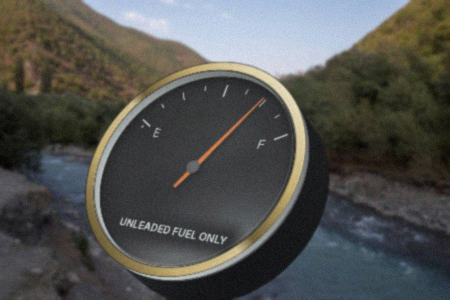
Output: **0.75**
